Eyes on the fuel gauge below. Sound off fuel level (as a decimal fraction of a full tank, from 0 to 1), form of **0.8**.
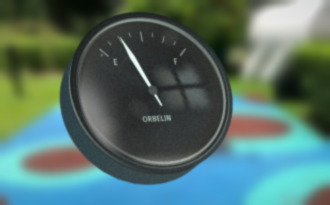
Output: **0.25**
